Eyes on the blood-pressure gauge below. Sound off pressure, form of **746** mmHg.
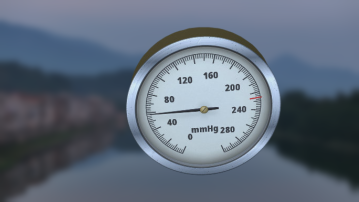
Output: **60** mmHg
